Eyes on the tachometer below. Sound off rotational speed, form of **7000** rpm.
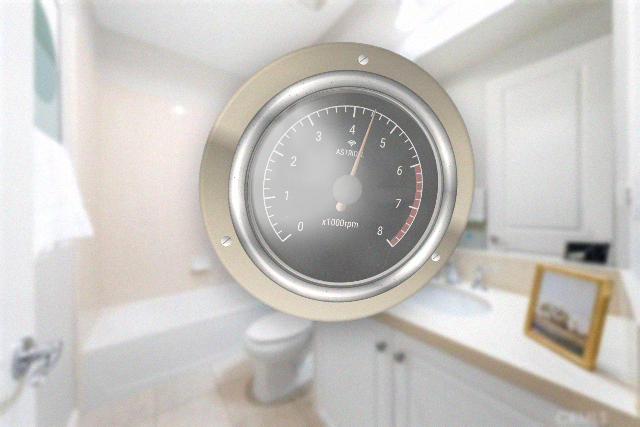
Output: **4400** rpm
